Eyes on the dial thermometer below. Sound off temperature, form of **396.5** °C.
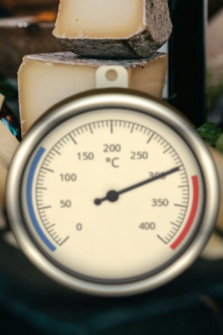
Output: **300** °C
